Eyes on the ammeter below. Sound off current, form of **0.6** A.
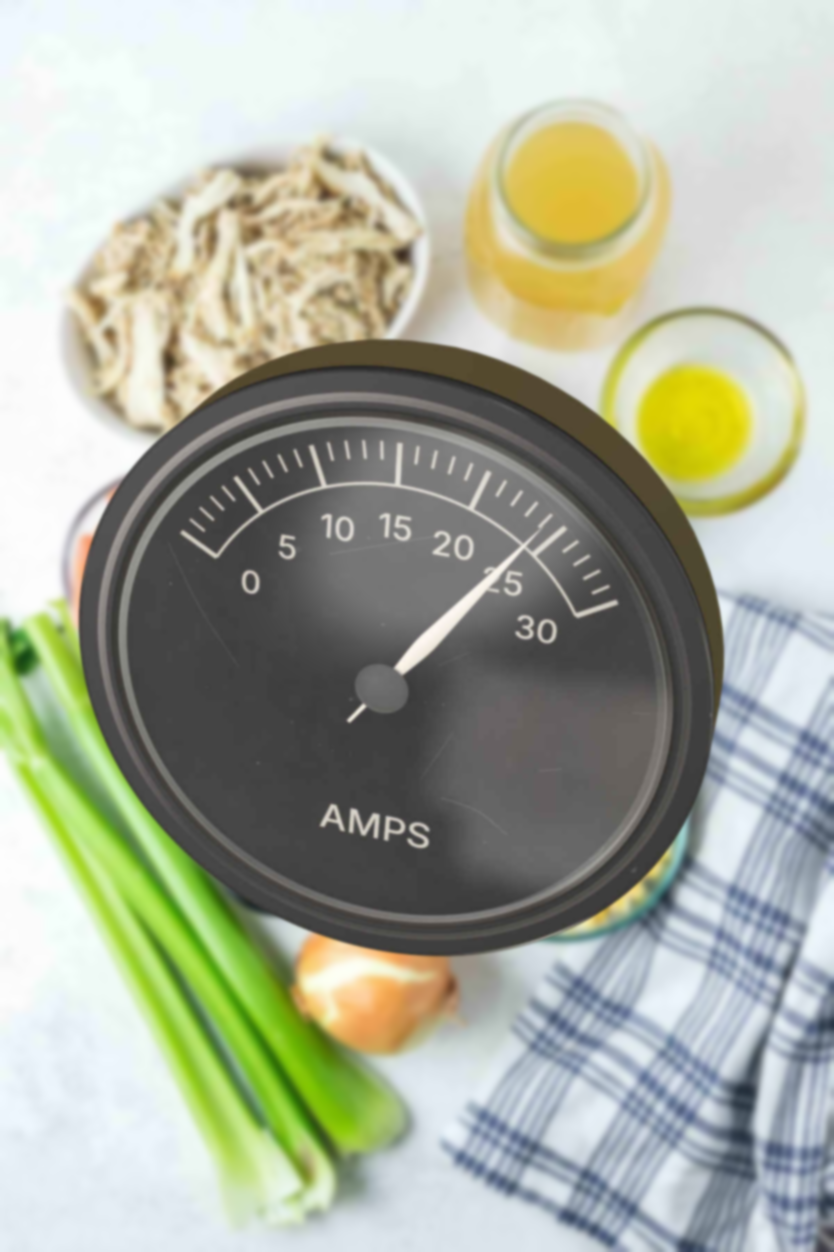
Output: **24** A
